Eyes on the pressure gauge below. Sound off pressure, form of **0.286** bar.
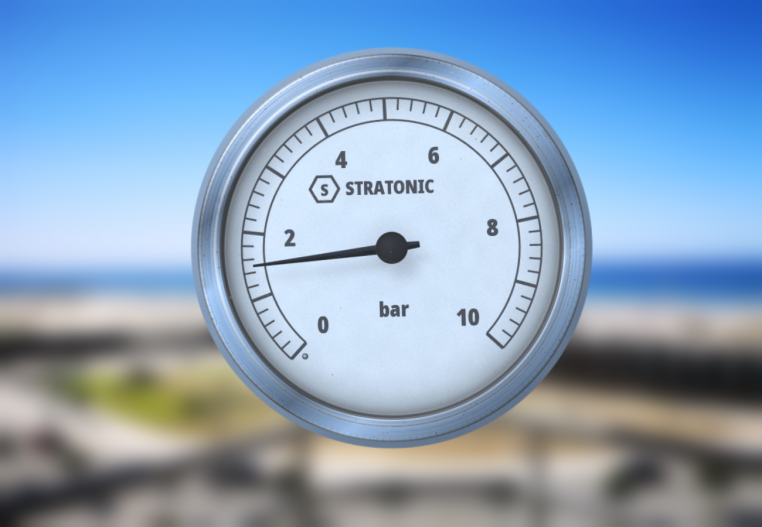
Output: **1.5** bar
